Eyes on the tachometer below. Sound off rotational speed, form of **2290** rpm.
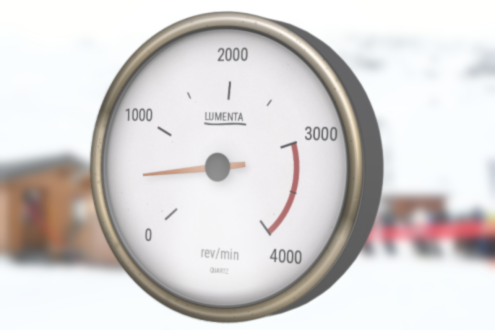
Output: **500** rpm
